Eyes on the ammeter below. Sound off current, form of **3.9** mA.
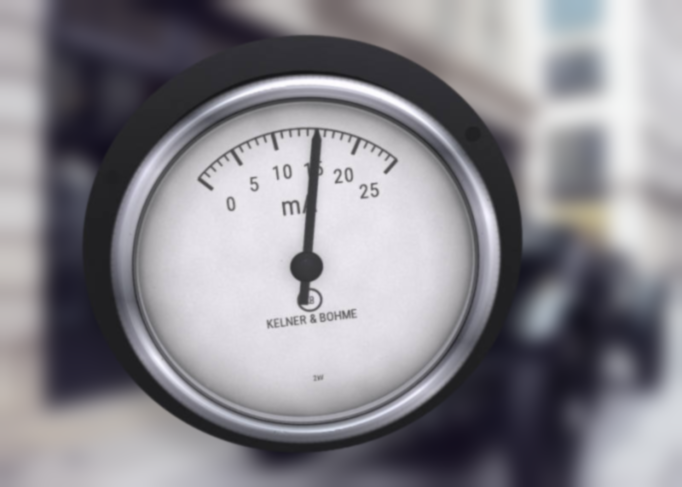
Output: **15** mA
